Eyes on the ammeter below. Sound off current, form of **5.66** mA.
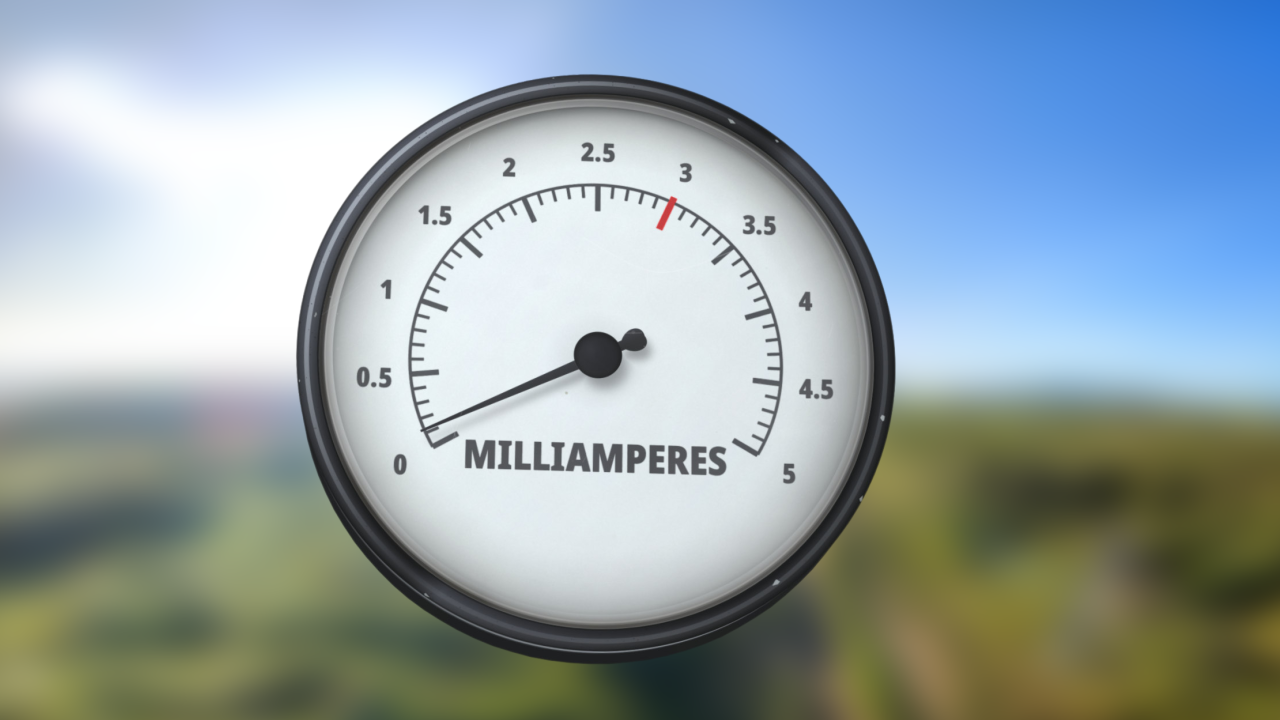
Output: **0.1** mA
